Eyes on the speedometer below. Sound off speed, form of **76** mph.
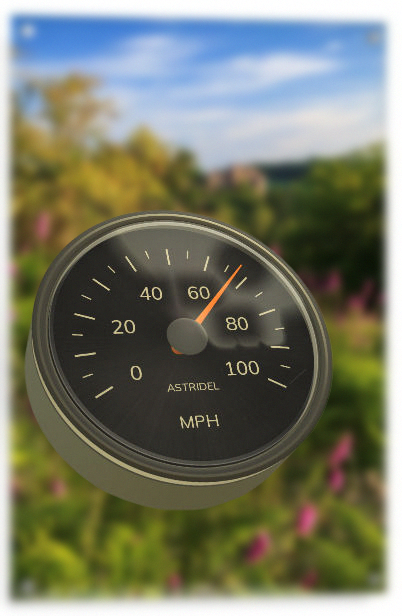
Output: **67.5** mph
